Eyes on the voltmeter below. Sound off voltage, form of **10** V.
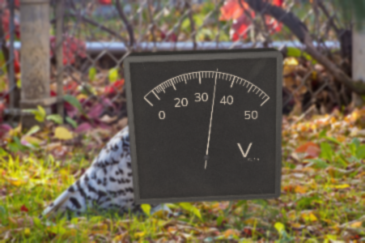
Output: **35** V
